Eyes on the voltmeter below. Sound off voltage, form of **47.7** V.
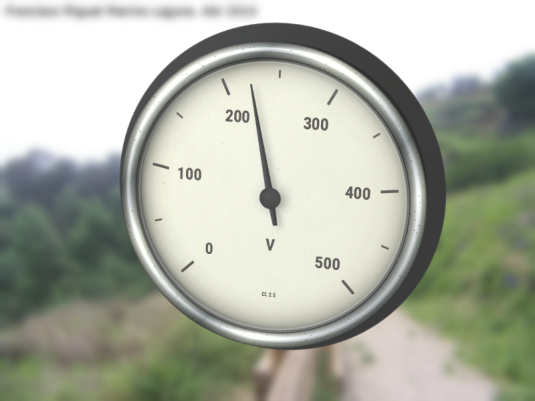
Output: **225** V
